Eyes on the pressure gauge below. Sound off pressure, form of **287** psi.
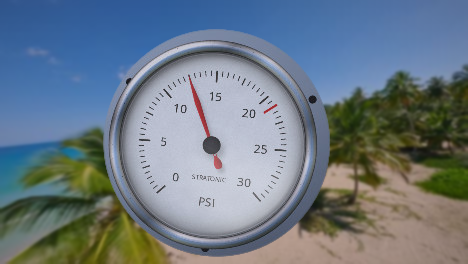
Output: **12.5** psi
